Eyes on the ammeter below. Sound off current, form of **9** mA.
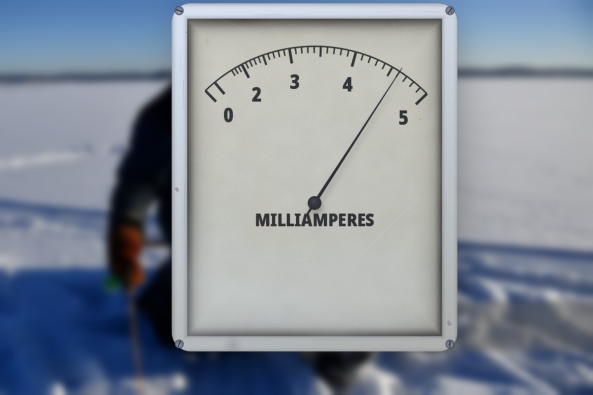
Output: **4.6** mA
